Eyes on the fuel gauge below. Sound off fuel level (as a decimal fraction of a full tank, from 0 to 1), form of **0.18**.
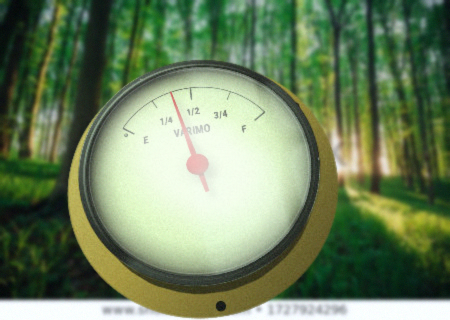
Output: **0.375**
